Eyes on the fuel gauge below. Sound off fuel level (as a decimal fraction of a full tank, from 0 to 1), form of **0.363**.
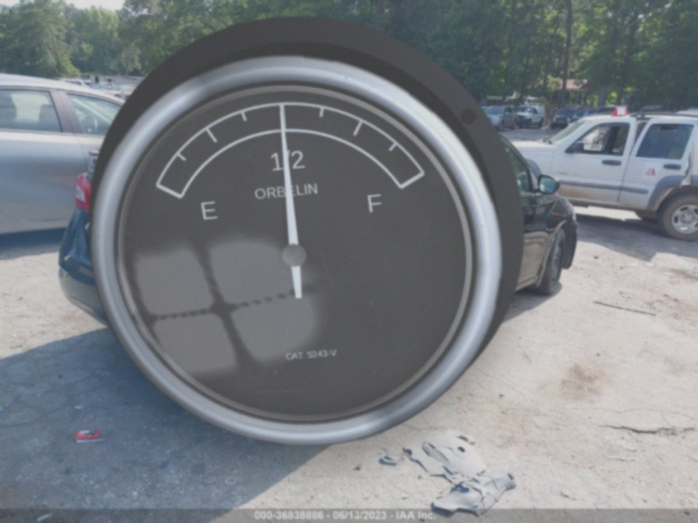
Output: **0.5**
